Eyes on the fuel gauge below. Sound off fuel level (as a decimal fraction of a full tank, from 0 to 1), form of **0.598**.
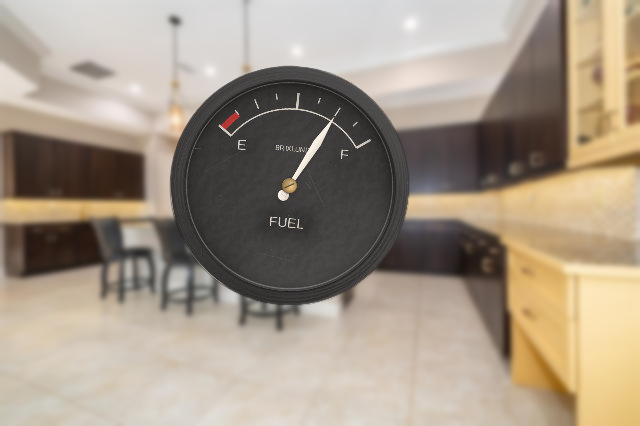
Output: **0.75**
